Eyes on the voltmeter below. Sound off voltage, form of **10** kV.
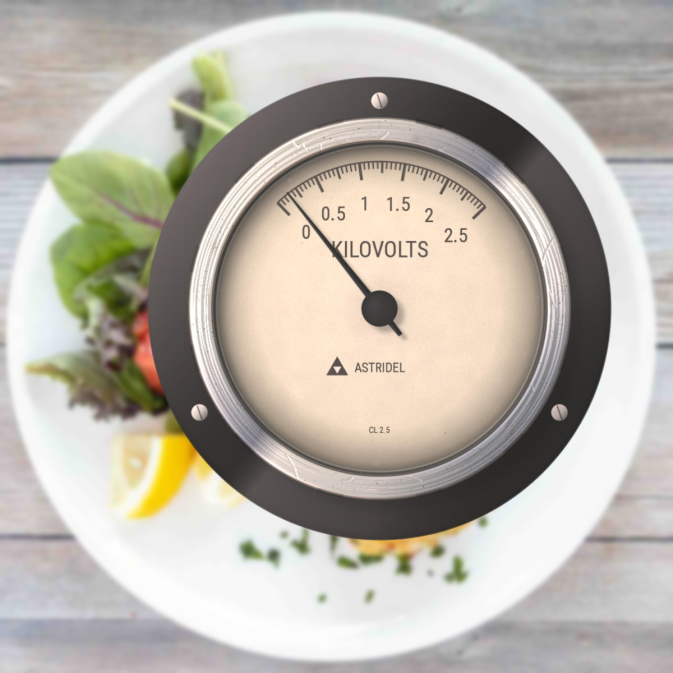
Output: **0.15** kV
